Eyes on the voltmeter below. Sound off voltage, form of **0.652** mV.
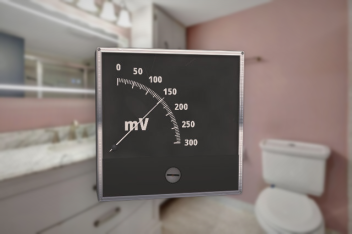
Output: **150** mV
